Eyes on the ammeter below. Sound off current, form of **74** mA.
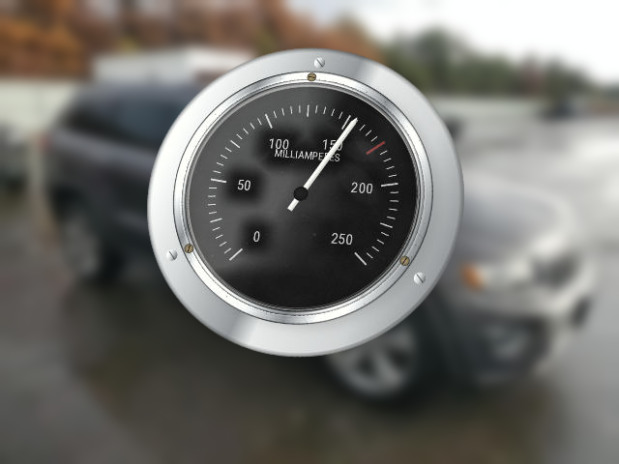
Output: **155** mA
